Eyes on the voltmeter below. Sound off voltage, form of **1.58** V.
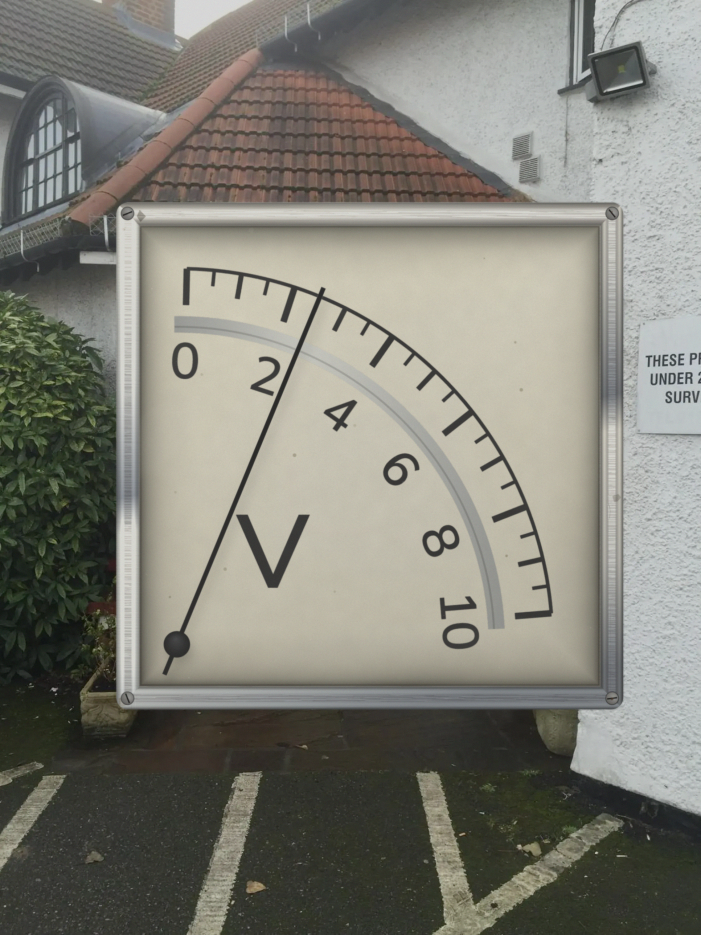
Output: **2.5** V
